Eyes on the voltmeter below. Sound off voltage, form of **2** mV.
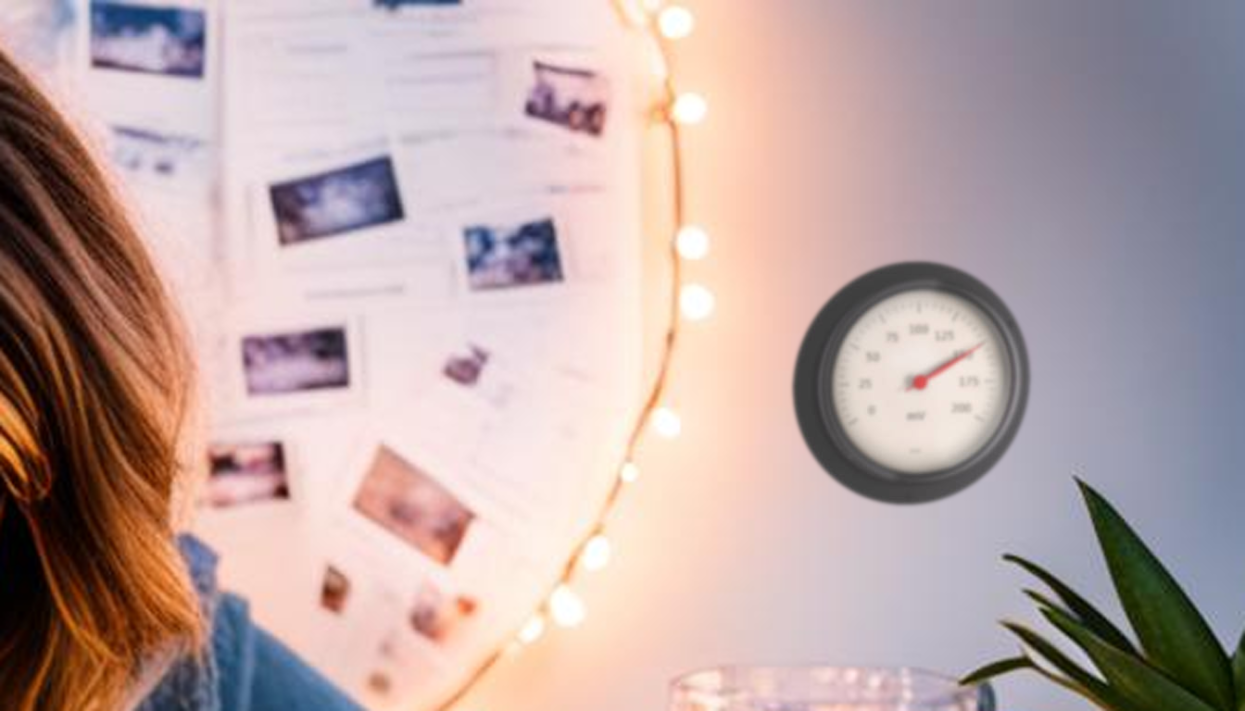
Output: **150** mV
